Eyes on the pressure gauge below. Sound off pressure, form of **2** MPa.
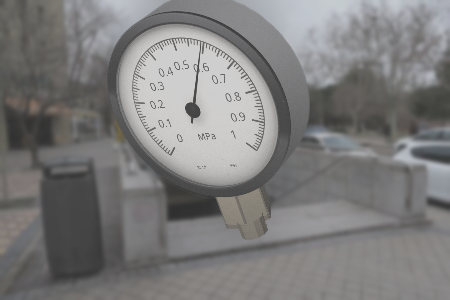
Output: **0.6** MPa
